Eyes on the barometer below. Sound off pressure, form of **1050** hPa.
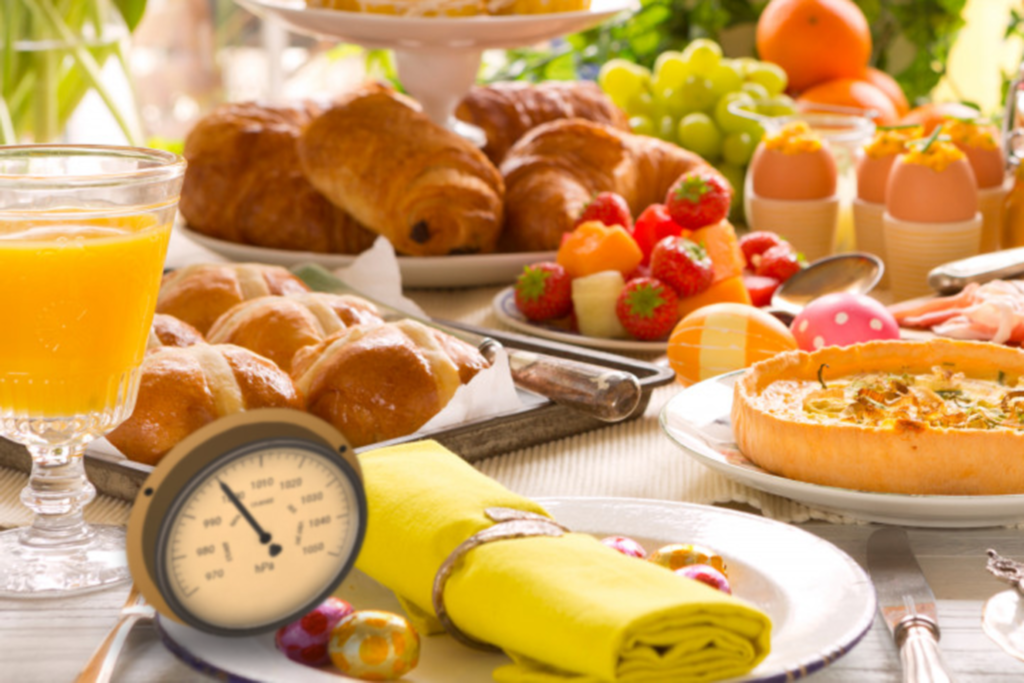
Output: **1000** hPa
